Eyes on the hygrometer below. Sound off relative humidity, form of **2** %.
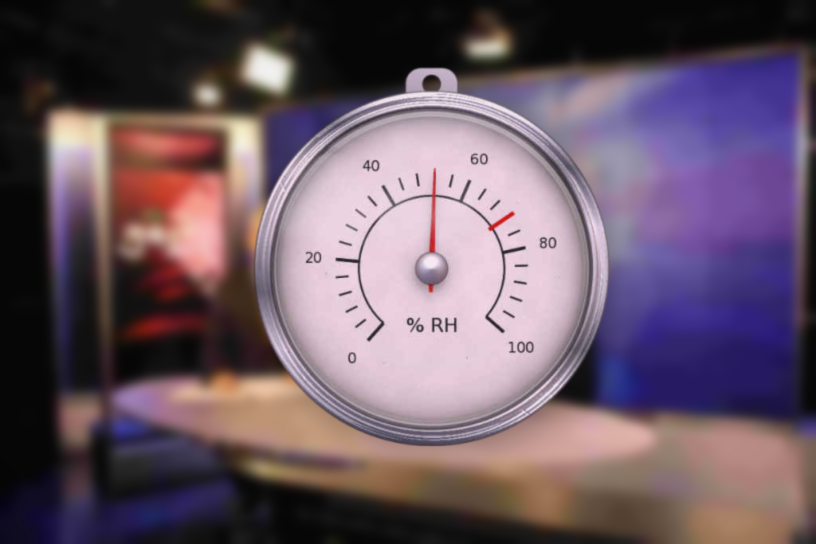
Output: **52** %
